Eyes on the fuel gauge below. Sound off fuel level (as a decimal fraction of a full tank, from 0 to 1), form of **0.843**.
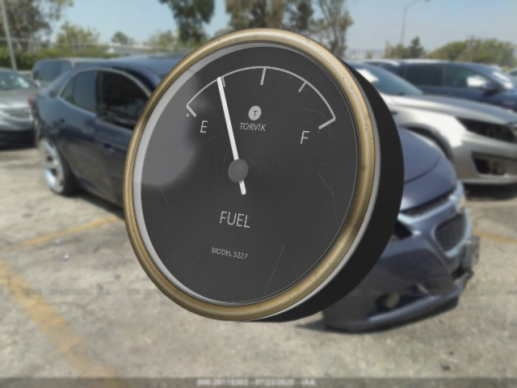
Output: **0.25**
